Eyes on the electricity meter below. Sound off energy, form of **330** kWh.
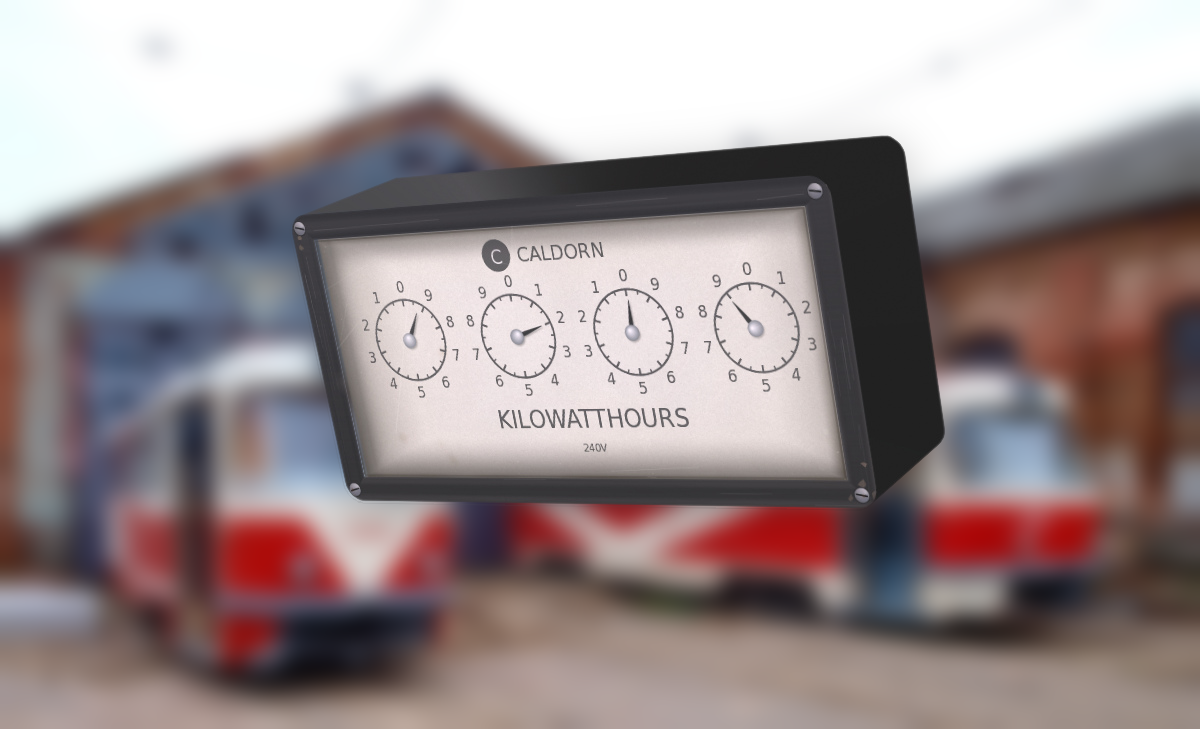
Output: **9199** kWh
